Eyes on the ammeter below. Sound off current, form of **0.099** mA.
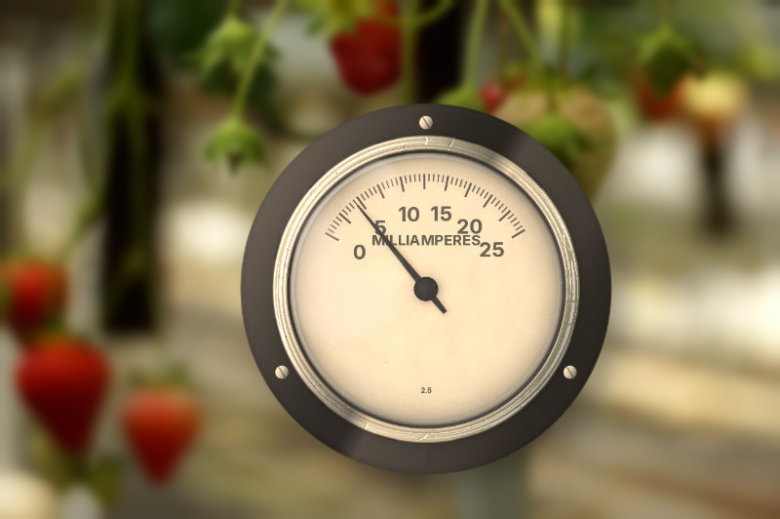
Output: **4.5** mA
